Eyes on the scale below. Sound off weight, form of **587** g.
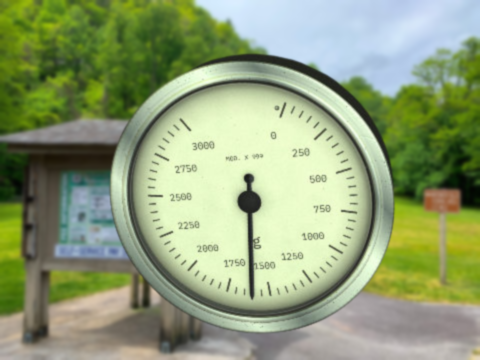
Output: **1600** g
